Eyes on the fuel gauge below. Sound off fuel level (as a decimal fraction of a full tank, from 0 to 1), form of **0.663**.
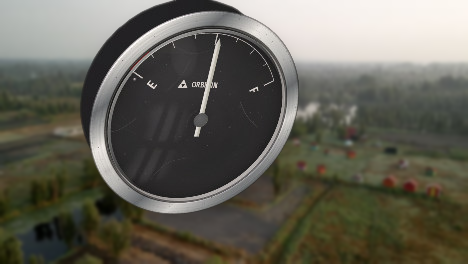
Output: **0.5**
